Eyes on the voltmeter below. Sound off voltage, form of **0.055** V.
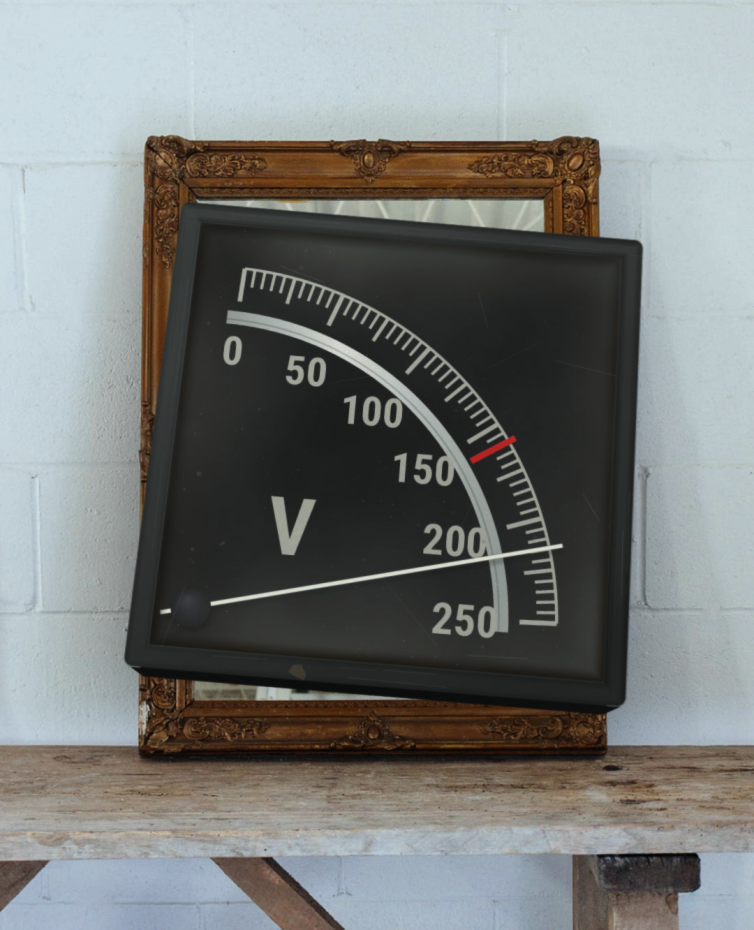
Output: **215** V
